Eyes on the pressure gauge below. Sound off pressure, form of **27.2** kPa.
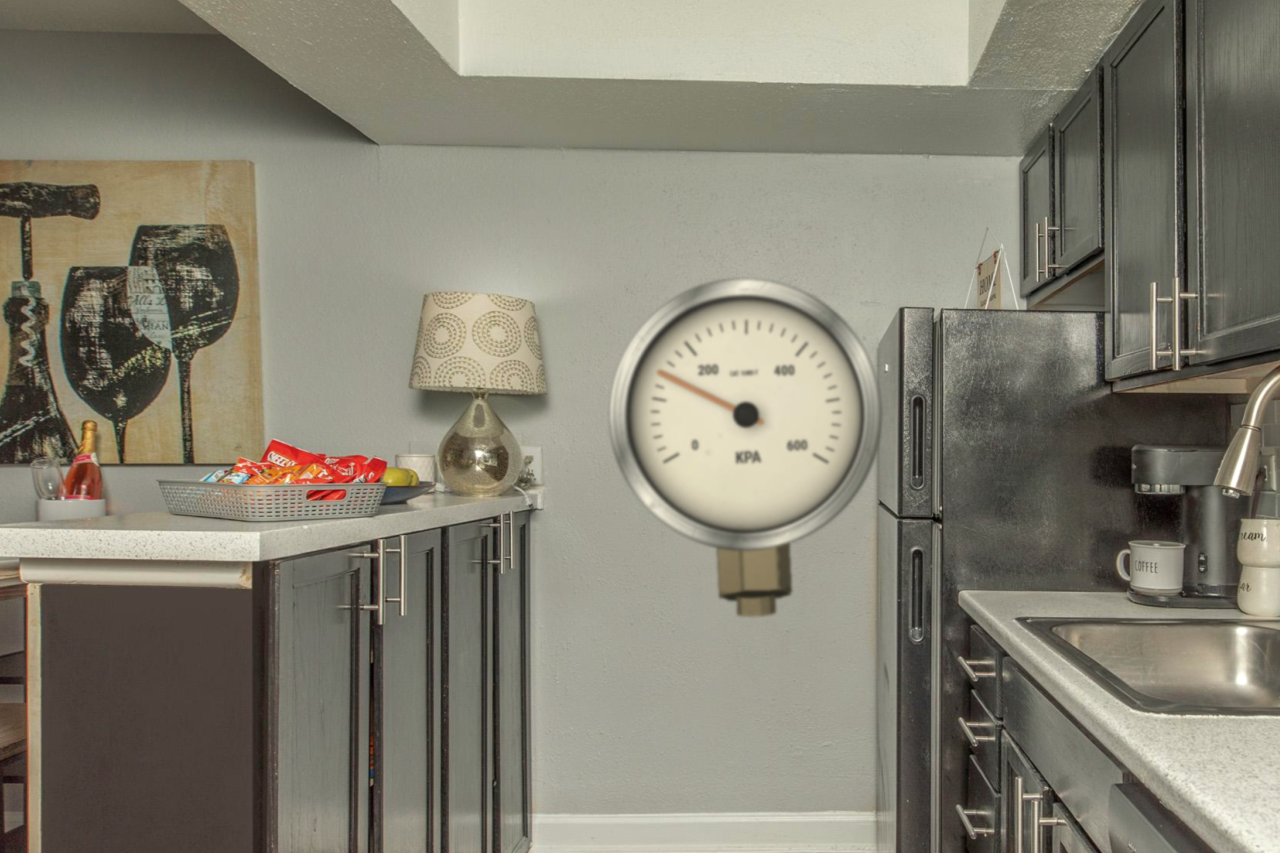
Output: **140** kPa
